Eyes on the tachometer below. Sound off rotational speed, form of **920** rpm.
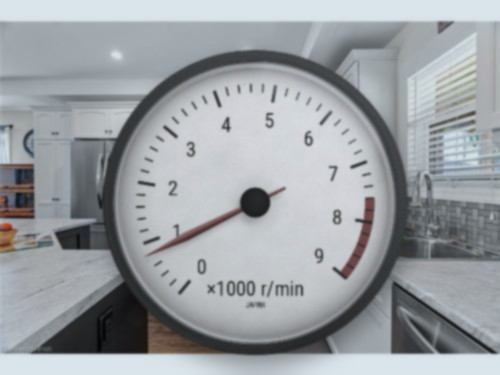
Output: **800** rpm
